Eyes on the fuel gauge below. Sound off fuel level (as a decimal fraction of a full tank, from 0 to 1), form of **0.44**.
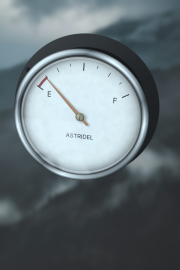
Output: **0.125**
